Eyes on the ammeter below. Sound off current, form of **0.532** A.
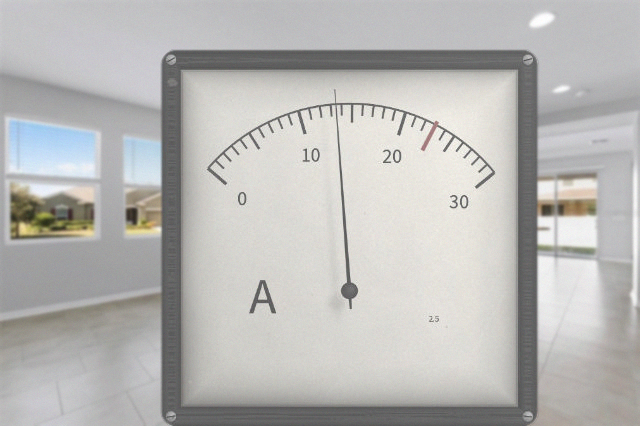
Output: **13.5** A
